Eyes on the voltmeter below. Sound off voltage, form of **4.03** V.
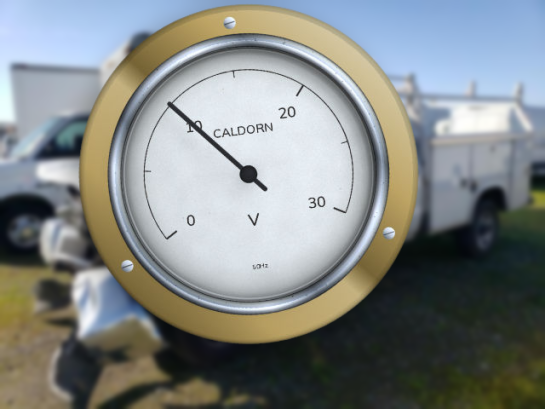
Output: **10** V
